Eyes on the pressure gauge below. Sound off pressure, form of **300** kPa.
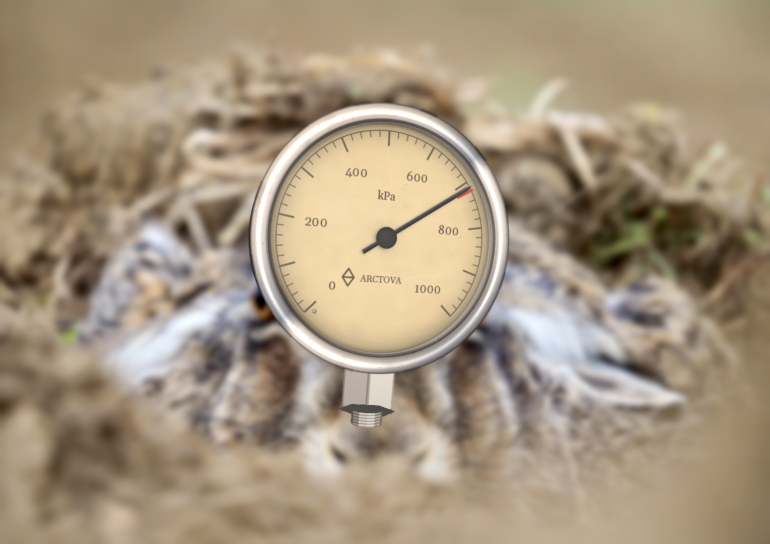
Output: **710** kPa
